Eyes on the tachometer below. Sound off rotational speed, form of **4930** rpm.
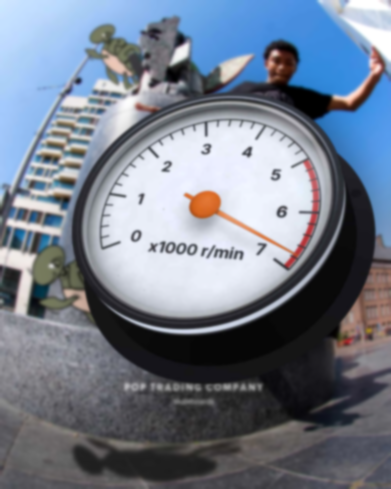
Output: **6800** rpm
